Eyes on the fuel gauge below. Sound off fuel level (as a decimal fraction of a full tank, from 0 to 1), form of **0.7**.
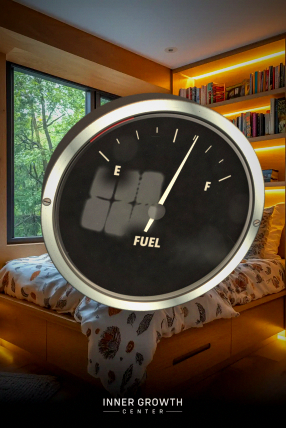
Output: **0.625**
